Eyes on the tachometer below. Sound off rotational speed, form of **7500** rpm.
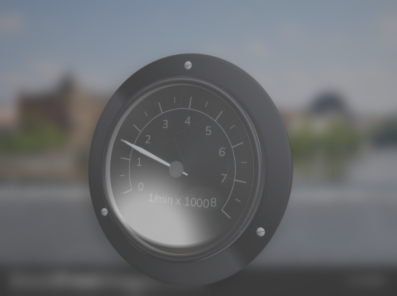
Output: **1500** rpm
